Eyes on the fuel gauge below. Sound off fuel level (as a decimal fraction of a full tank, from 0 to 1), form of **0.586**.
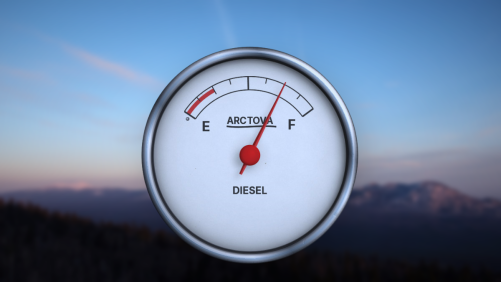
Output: **0.75**
